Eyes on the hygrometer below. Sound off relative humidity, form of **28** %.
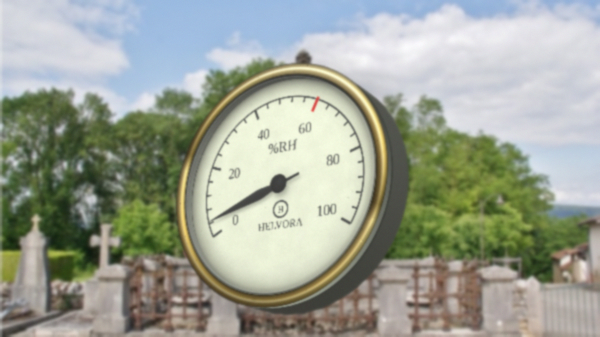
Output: **4** %
